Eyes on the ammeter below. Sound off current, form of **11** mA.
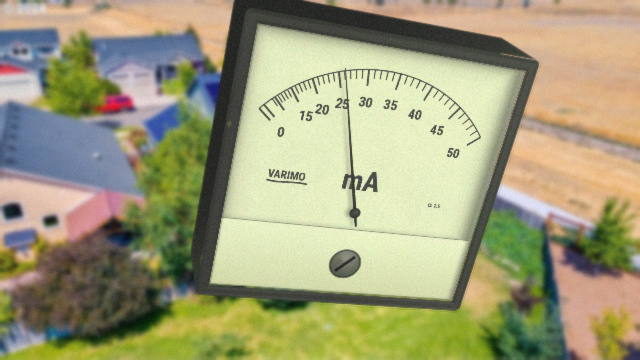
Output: **26** mA
